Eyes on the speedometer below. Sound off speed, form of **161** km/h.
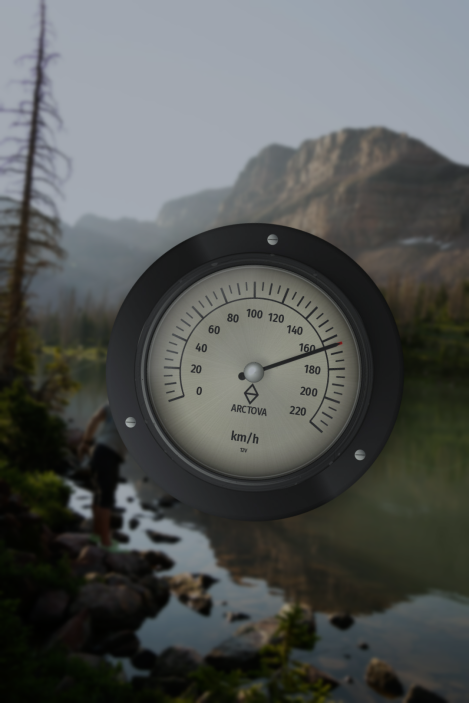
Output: **165** km/h
